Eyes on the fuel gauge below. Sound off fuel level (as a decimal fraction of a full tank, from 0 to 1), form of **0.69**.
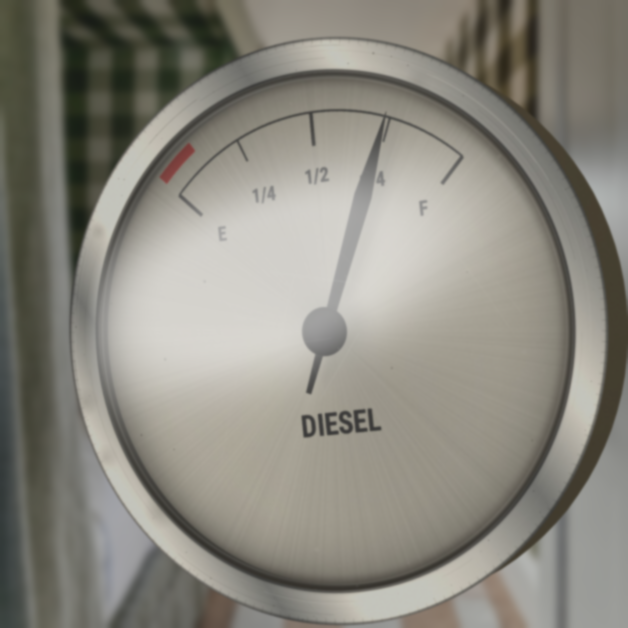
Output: **0.75**
